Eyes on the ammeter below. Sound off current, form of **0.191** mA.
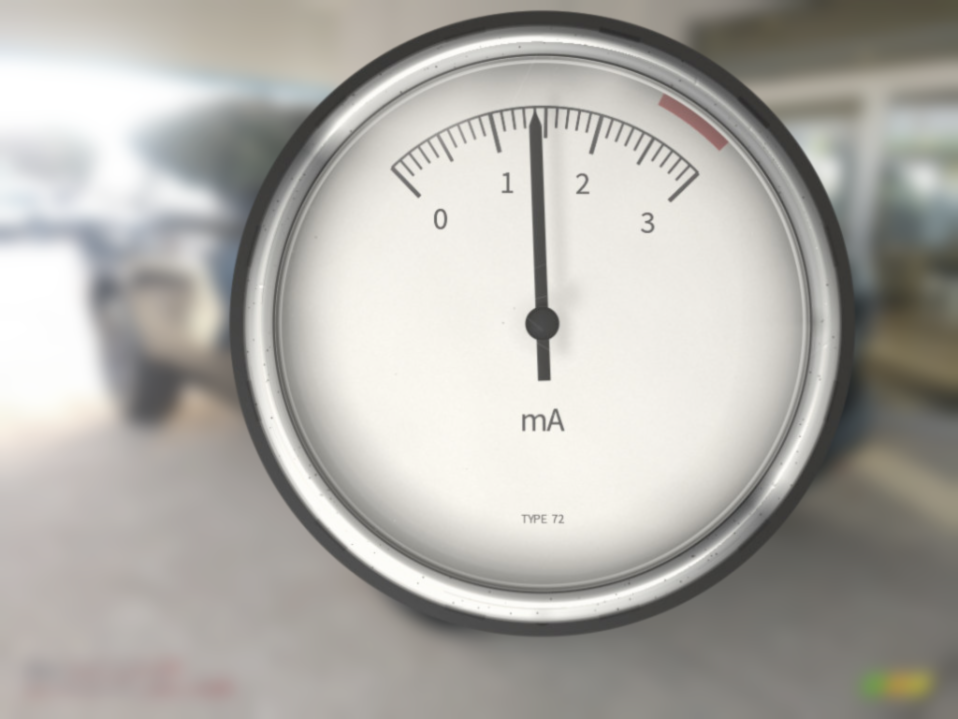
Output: **1.4** mA
